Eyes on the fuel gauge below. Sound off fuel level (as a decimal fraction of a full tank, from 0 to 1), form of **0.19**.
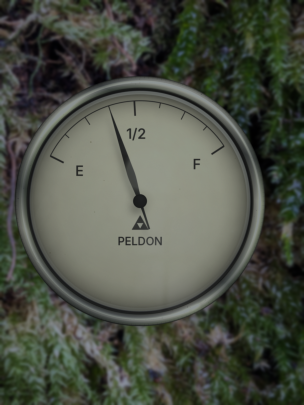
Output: **0.375**
